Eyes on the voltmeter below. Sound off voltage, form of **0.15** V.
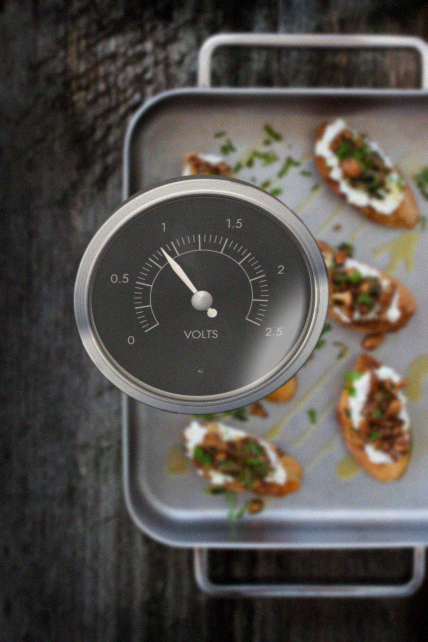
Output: **0.9** V
